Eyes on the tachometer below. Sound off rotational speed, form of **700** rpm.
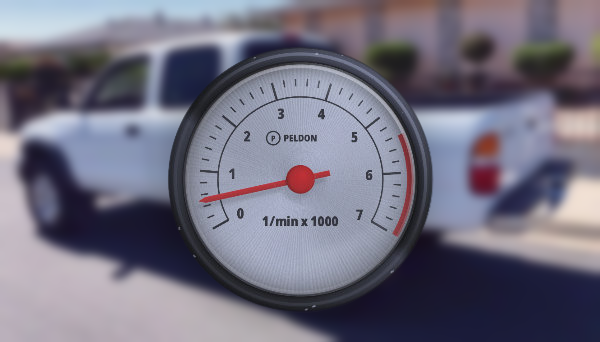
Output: **500** rpm
